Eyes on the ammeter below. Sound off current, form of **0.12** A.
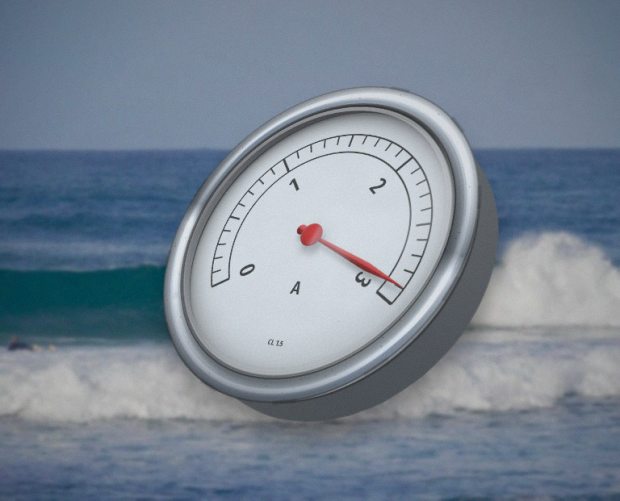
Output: **2.9** A
